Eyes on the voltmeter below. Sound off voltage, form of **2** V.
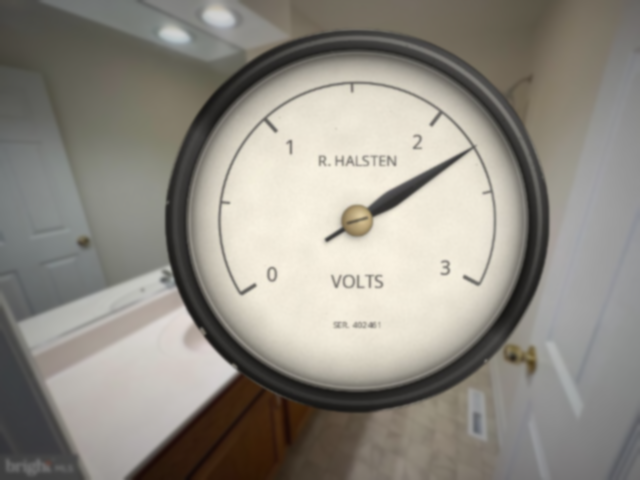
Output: **2.25** V
